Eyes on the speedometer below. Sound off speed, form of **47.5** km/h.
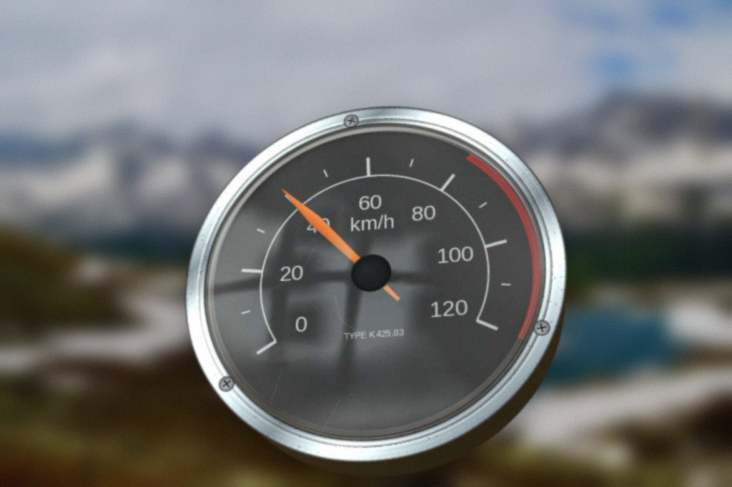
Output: **40** km/h
